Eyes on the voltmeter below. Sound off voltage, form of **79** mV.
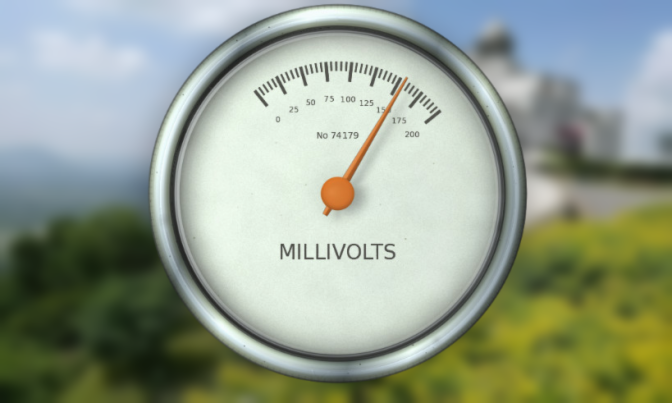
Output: **155** mV
